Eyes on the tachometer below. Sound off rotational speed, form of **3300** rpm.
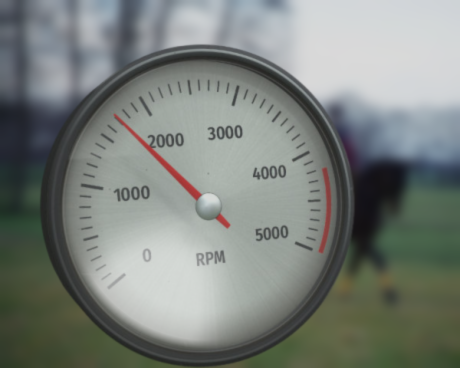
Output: **1700** rpm
